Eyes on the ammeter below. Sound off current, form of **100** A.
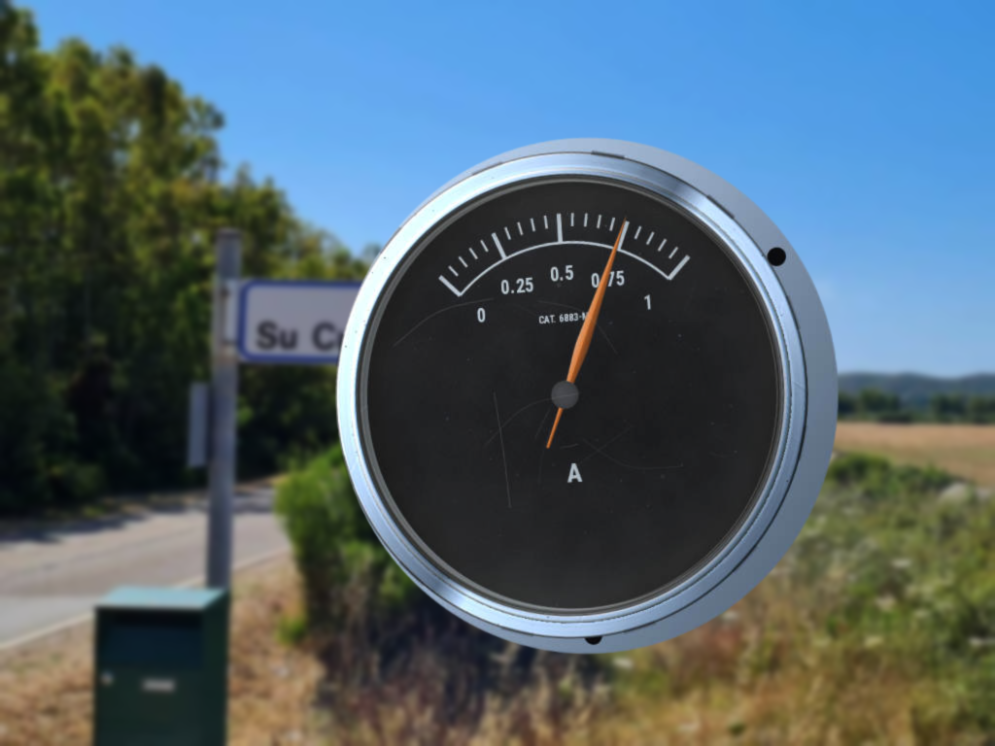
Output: **0.75** A
